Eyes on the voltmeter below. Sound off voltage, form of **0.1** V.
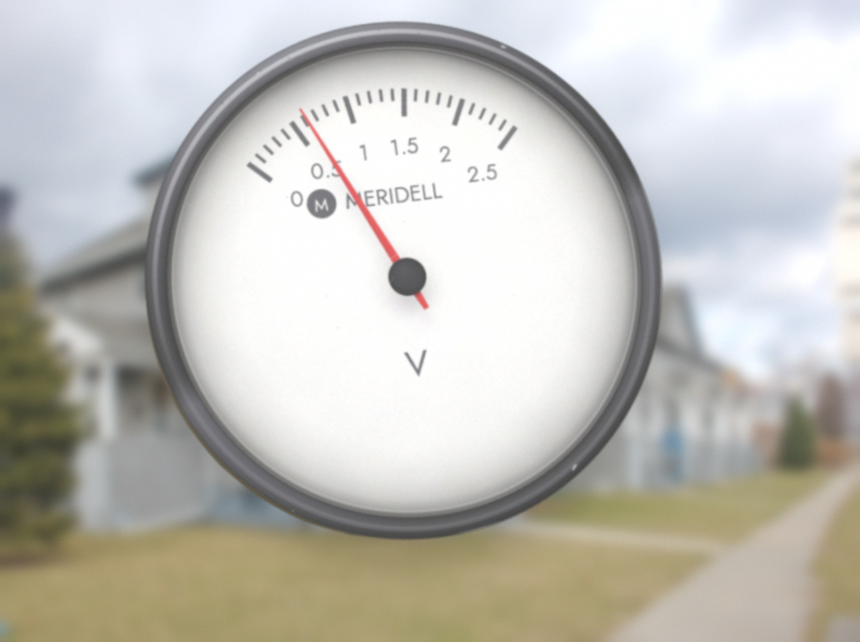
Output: **0.6** V
